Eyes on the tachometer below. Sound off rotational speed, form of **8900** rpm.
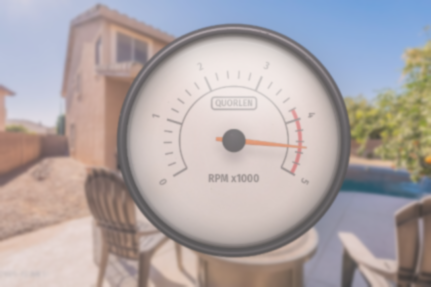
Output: **4500** rpm
